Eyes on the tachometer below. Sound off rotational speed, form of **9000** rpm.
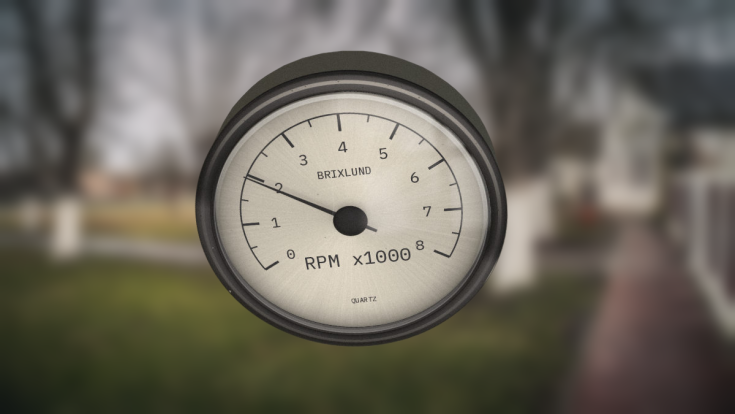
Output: **2000** rpm
